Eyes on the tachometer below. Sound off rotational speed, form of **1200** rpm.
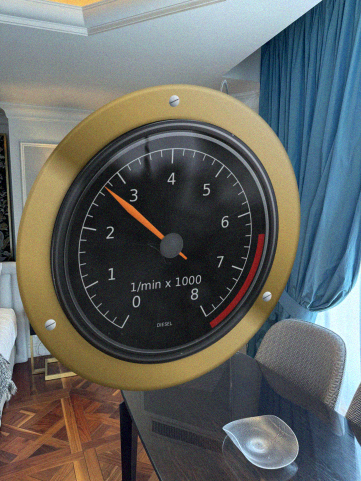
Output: **2700** rpm
